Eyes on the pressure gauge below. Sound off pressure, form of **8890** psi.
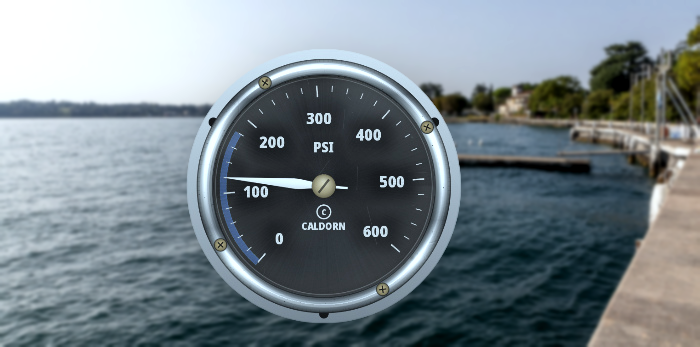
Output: **120** psi
